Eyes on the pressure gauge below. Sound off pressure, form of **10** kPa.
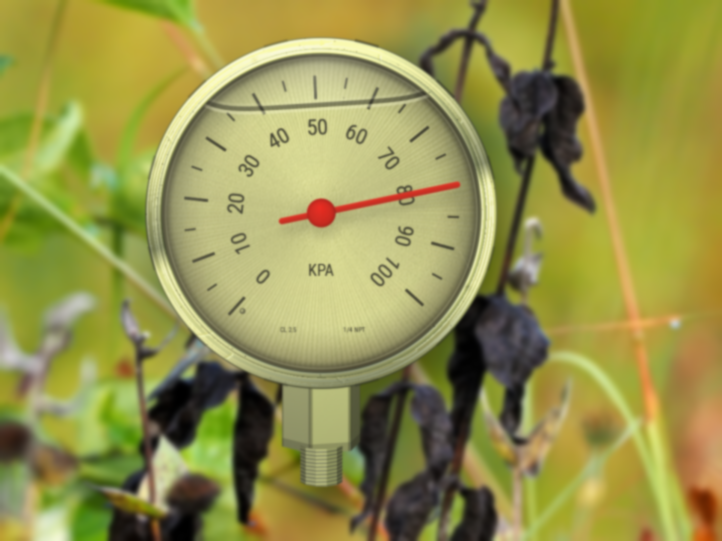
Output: **80** kPa
